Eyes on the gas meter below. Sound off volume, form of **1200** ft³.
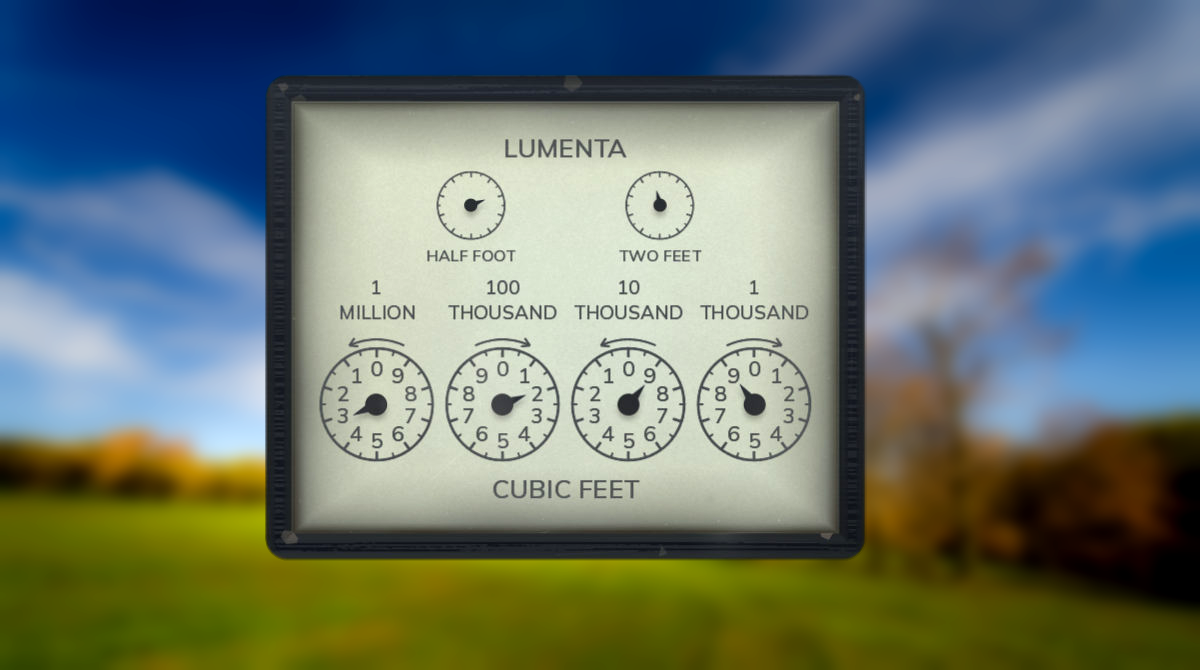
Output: **318900** ft³
